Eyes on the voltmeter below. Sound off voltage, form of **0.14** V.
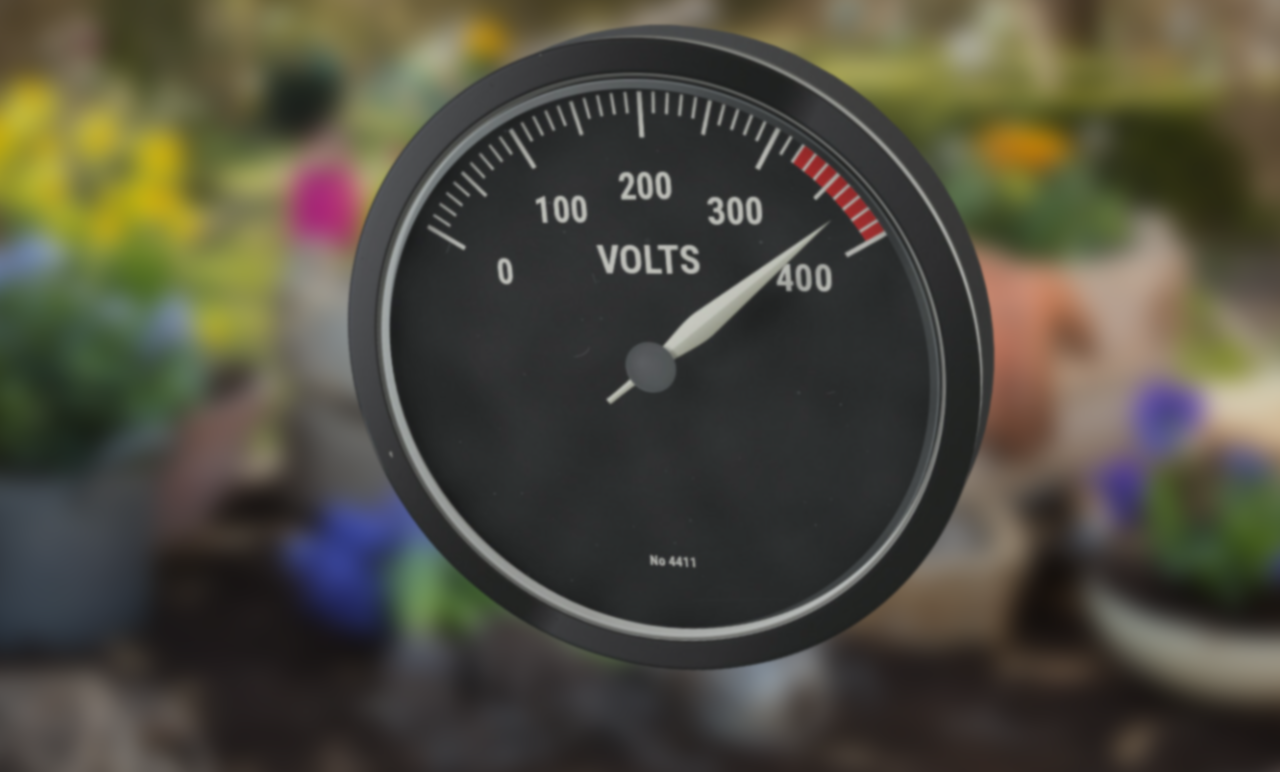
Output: **370** V
